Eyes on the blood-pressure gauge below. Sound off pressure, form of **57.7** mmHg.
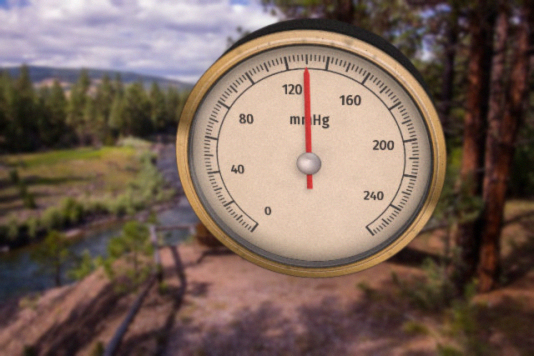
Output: **130** mmHg
